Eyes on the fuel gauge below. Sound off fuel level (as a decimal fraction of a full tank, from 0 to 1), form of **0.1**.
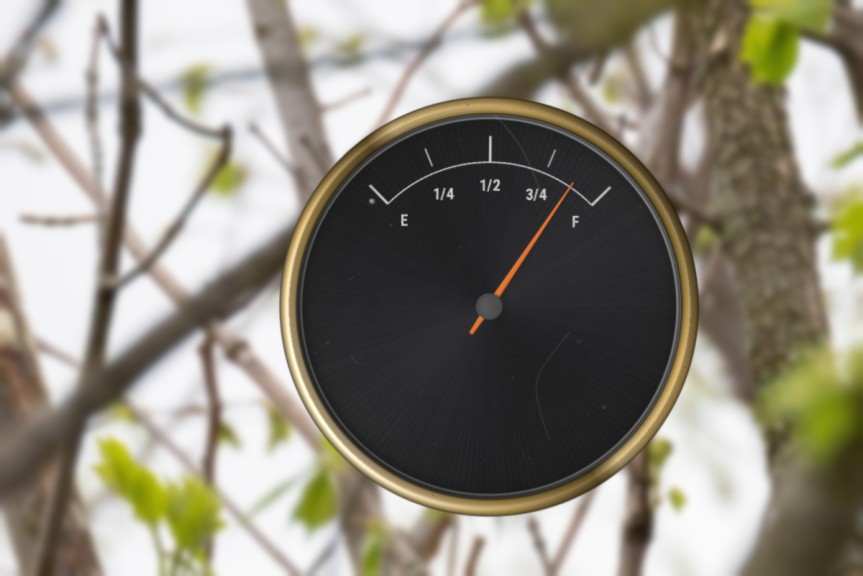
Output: **0.875**
